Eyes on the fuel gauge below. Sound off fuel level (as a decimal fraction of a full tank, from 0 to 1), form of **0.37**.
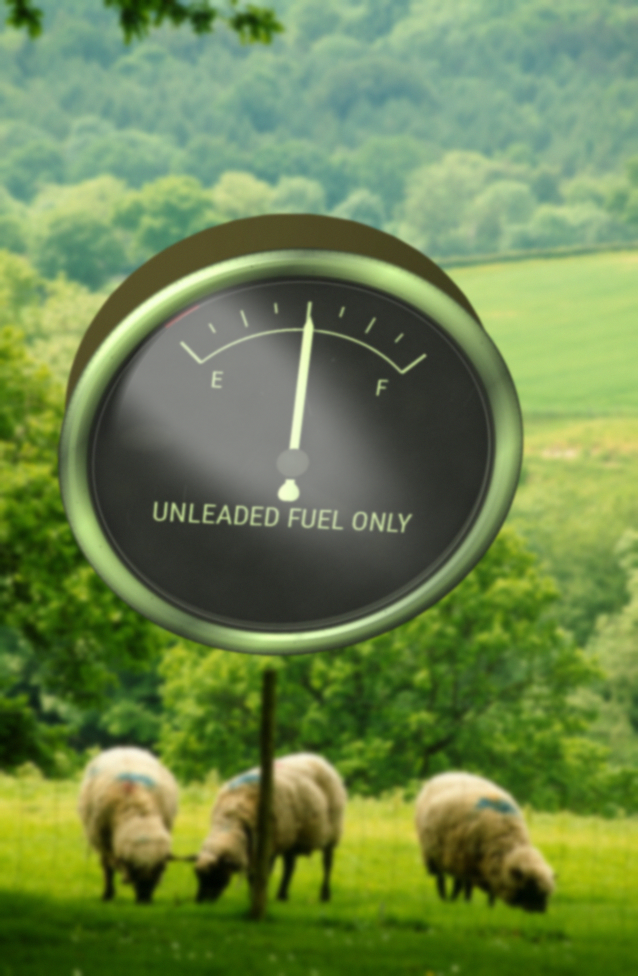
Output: **0.5**
